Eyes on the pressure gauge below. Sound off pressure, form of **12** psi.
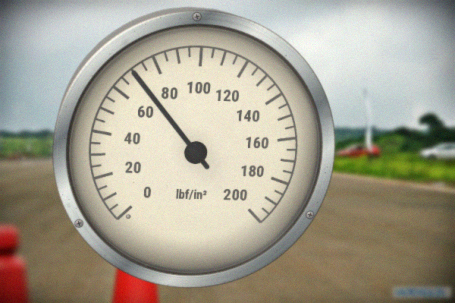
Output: **70** psi
